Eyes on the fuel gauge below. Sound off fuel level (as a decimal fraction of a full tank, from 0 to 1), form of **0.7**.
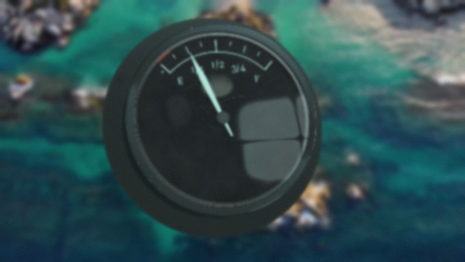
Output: **0.25**
